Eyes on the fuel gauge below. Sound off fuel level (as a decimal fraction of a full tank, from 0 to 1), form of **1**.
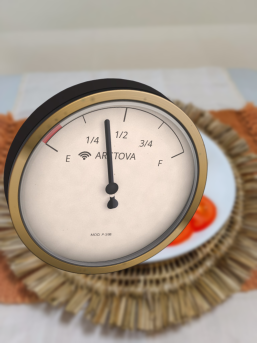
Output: **0.375**
